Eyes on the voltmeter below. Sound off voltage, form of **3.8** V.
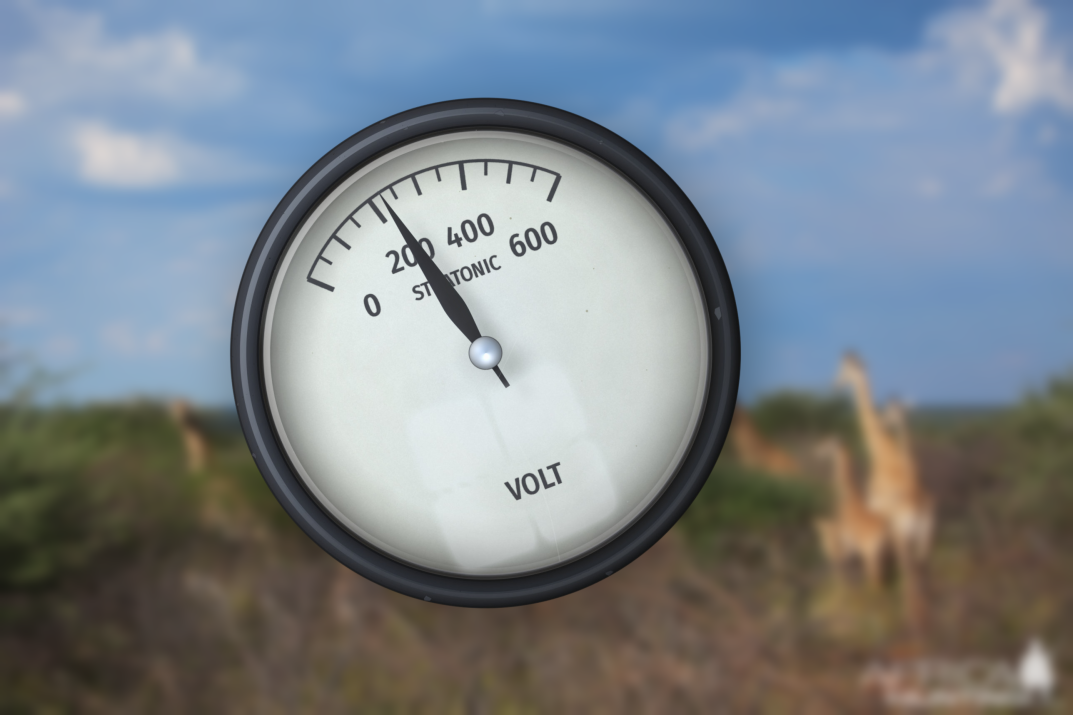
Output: **225** V
